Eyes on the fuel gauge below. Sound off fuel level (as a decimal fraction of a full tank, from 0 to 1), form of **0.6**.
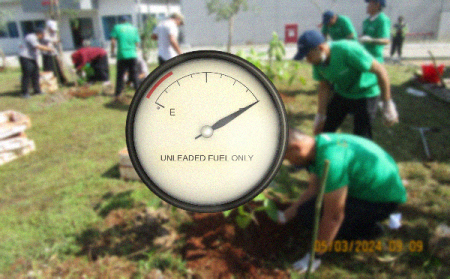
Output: **1**
